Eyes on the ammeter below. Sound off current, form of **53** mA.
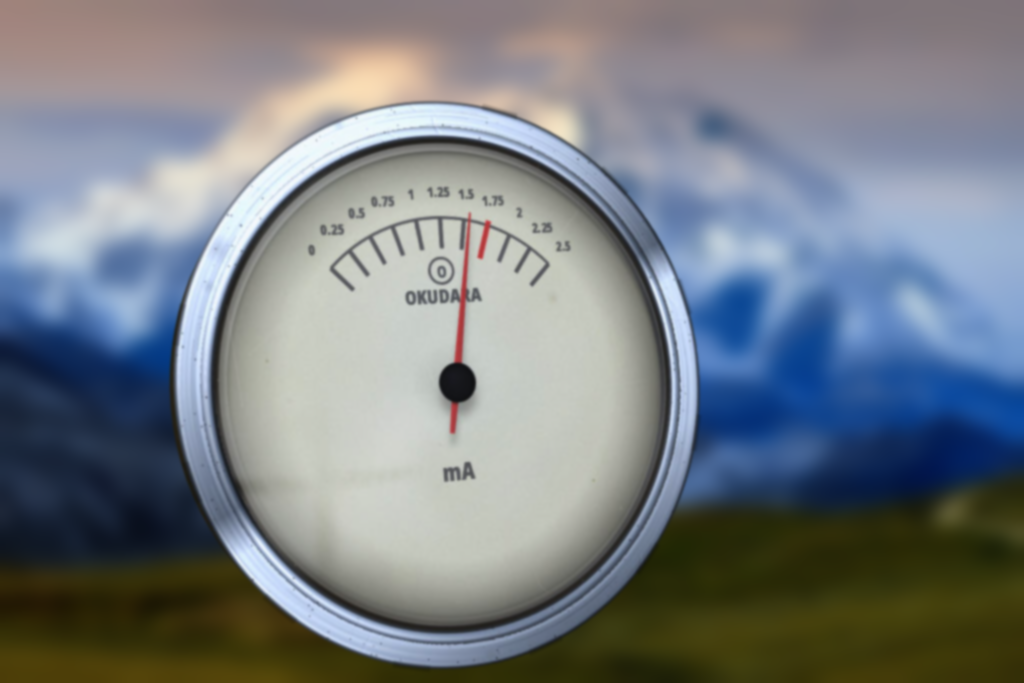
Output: **1.5** mA
